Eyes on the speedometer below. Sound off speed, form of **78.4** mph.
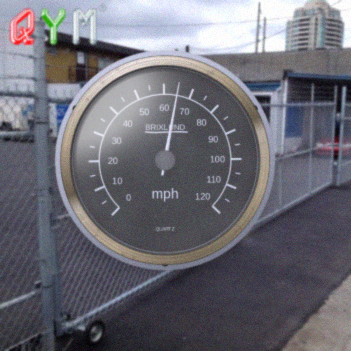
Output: **65** mph
